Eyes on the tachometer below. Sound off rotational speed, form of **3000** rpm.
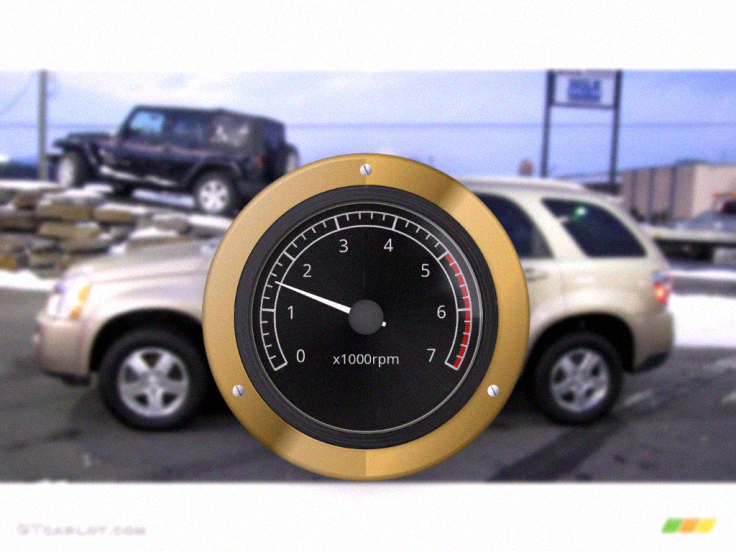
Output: **1500** rpm
